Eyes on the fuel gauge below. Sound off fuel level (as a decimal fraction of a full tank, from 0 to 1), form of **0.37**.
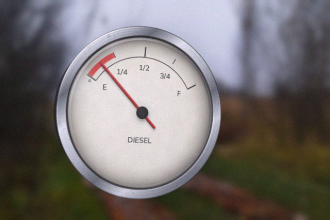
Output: **0.125**
